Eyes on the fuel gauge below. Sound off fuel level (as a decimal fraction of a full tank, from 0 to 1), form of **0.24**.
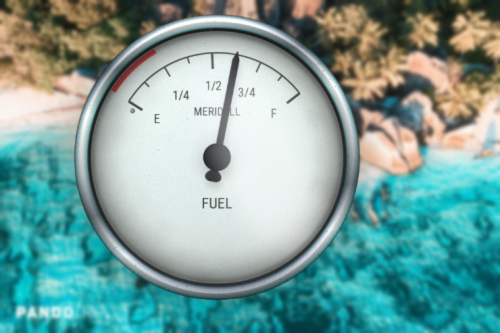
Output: **0.625**
